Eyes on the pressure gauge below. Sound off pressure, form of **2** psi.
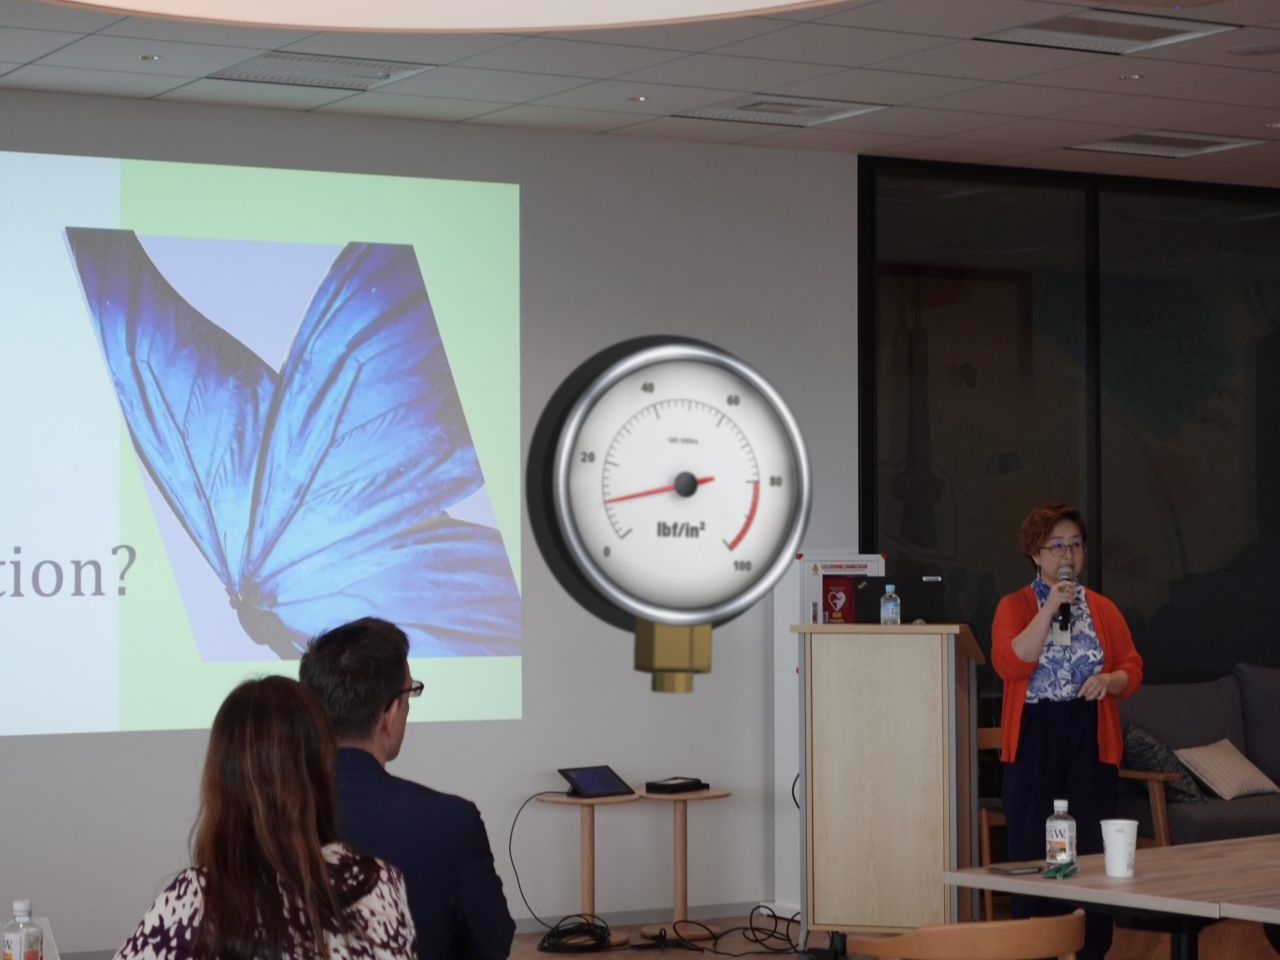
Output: **10** psi
